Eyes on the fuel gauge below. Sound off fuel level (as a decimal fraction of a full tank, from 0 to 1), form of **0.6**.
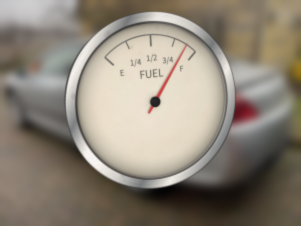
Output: **0.875**
